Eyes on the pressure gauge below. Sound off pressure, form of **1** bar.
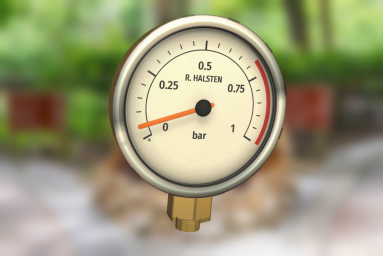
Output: **0.05** bar
